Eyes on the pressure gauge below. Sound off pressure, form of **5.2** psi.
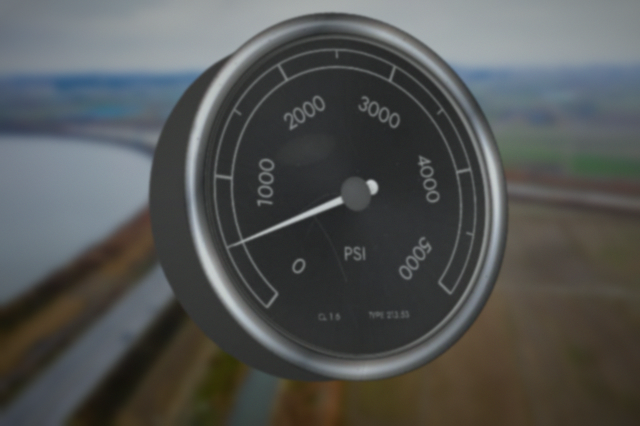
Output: **500** psi
